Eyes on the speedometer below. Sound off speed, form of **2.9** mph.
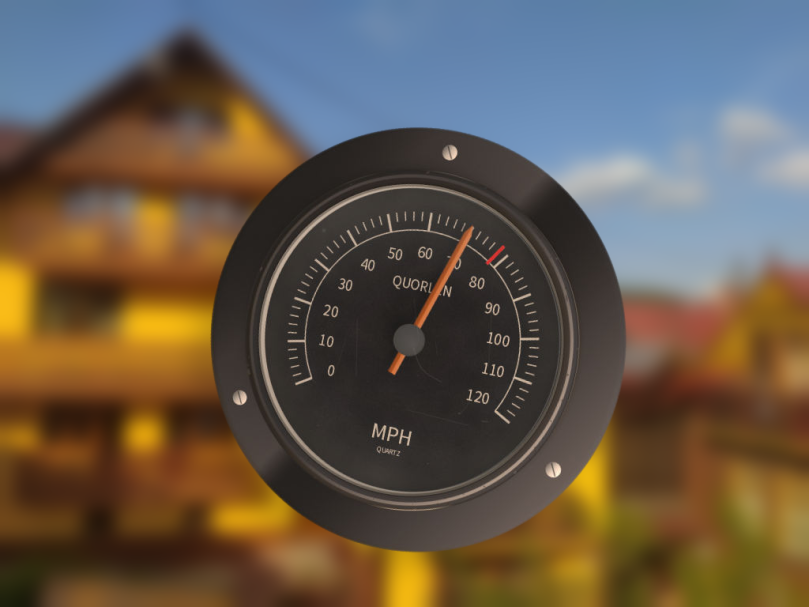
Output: **70** mph
